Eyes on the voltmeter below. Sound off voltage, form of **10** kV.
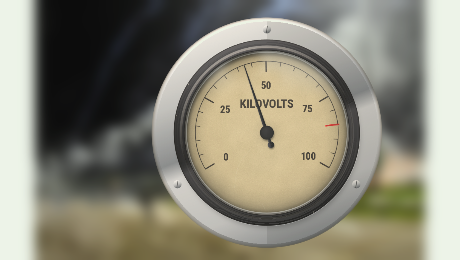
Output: **42.5** kV
